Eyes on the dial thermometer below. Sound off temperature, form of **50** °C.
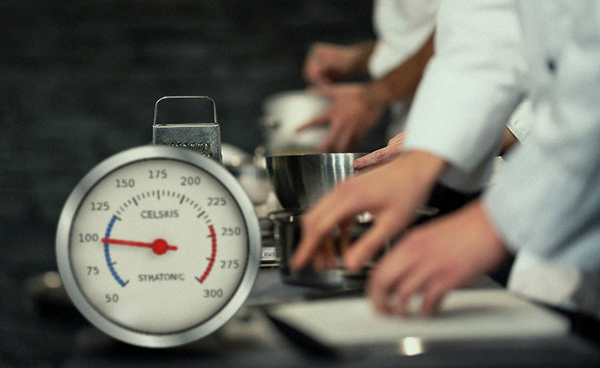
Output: **100** °C
